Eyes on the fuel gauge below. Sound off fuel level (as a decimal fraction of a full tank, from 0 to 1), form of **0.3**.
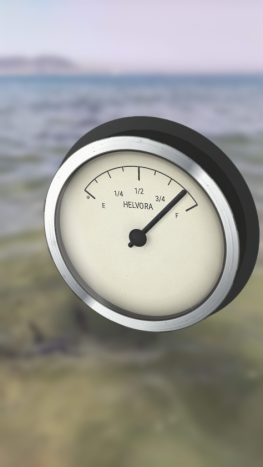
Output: **0.875**
